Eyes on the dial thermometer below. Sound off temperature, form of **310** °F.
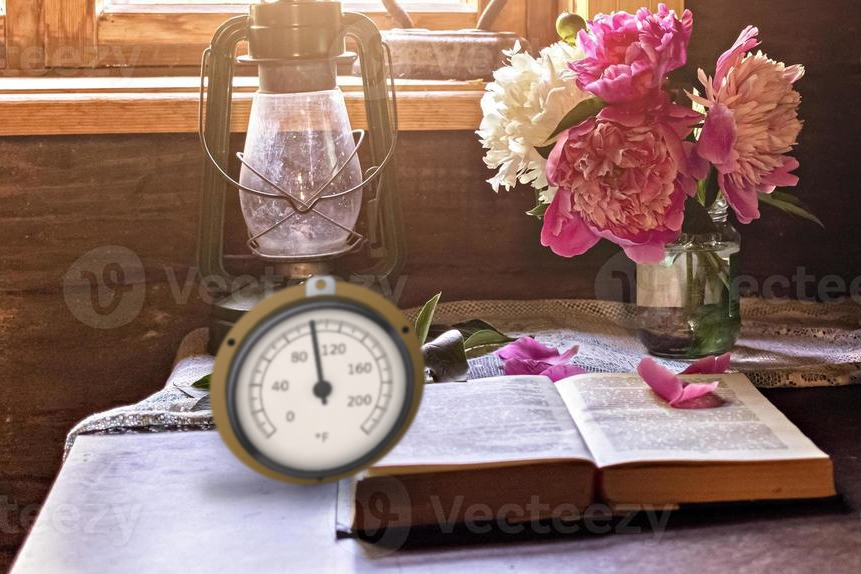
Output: **100** °F
